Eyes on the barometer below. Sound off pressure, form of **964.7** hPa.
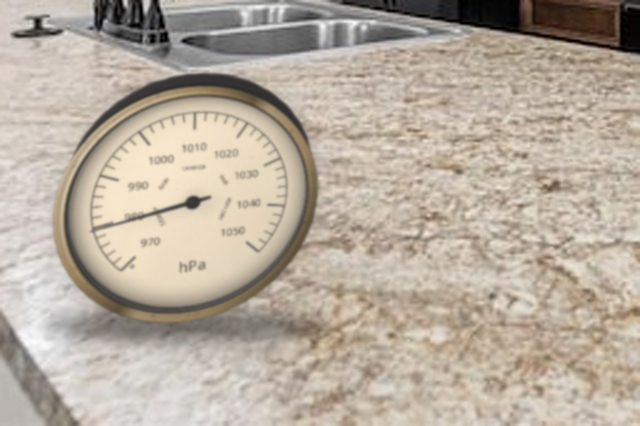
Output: **980** hPa
